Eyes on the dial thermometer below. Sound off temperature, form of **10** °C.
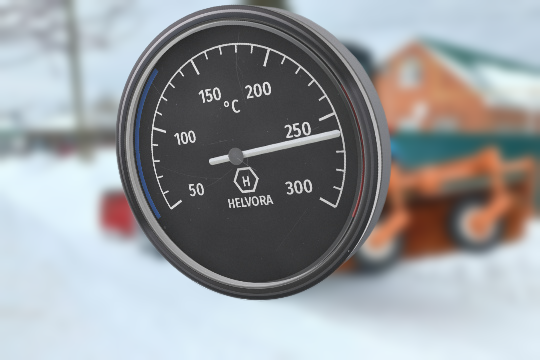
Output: **260** °C
